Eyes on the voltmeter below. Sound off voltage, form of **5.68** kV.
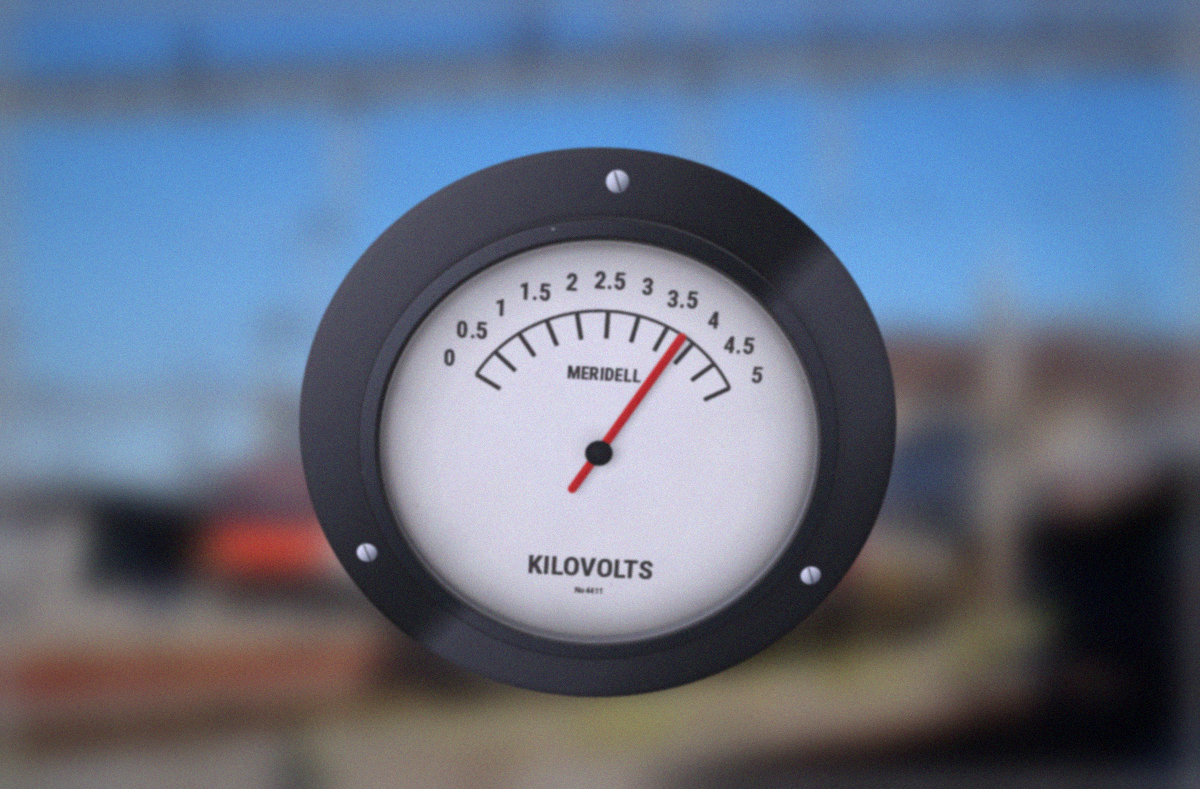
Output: **3.75** kV
